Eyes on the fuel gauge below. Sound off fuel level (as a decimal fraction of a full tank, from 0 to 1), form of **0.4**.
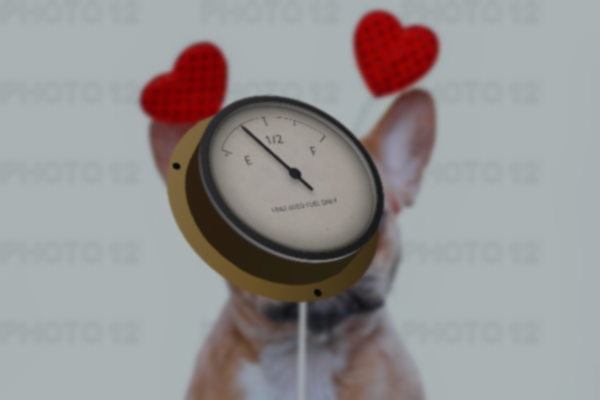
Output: **0.25**
